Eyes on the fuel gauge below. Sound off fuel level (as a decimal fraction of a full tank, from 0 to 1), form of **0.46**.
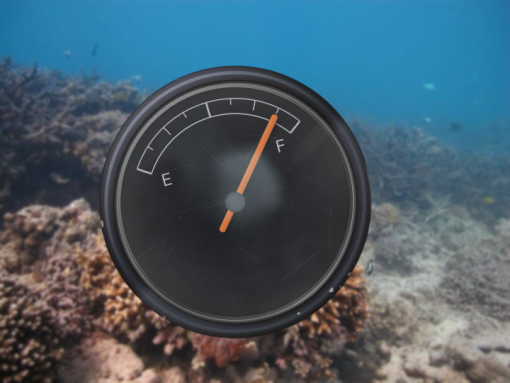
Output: **0.875**
